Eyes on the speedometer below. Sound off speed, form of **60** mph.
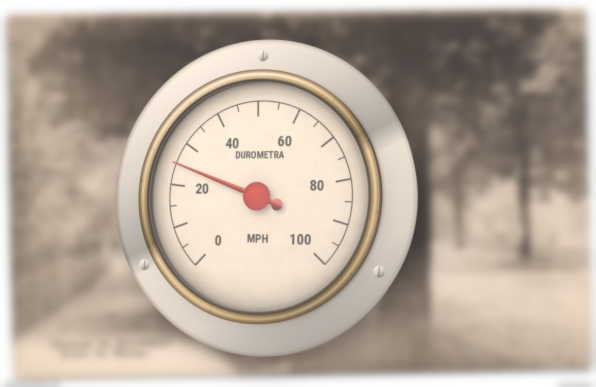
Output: **25** mph
